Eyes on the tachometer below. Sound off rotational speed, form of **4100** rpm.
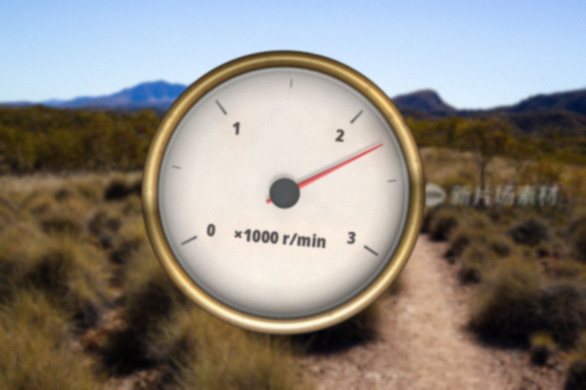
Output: **2250** rpm
